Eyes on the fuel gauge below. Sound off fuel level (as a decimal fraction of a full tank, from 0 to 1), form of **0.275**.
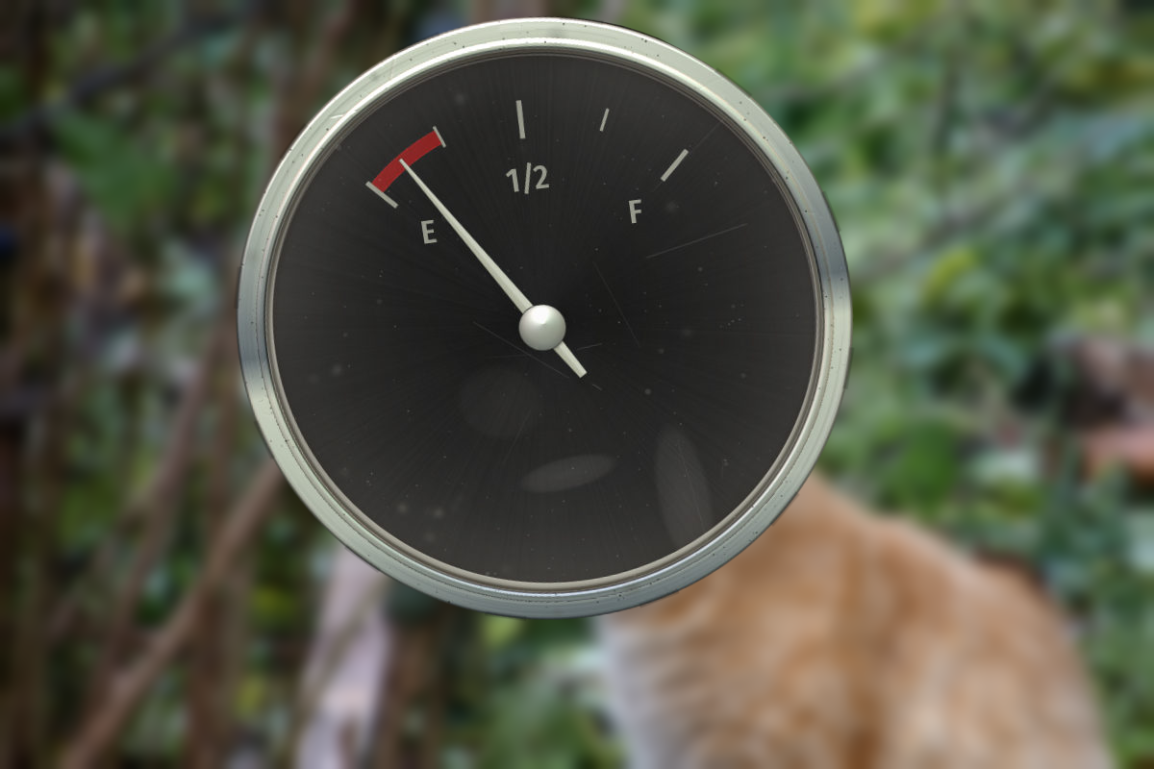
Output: **0.125**
